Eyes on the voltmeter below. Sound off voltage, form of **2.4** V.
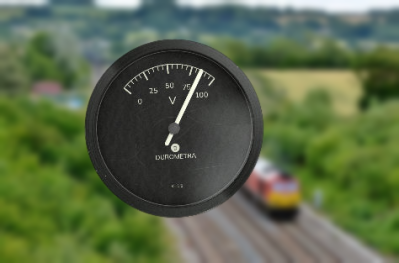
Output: **85** V
